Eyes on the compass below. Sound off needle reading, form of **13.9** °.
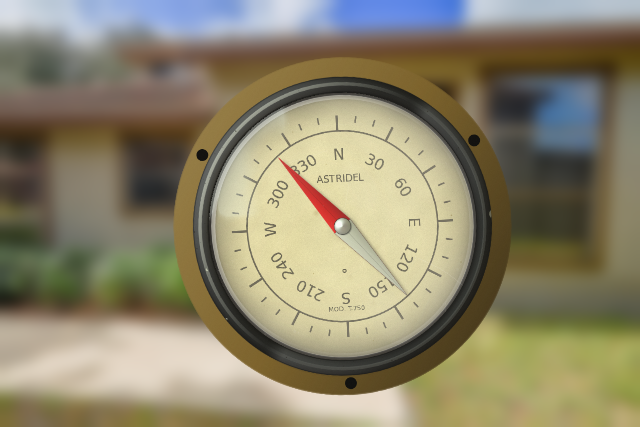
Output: **320** °
